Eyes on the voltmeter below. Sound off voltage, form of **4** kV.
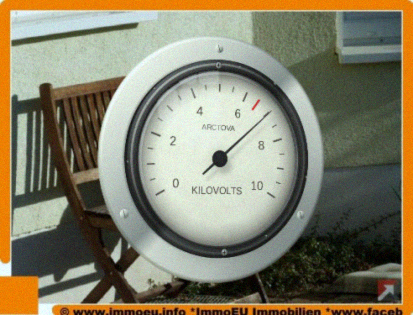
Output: **7** kV
